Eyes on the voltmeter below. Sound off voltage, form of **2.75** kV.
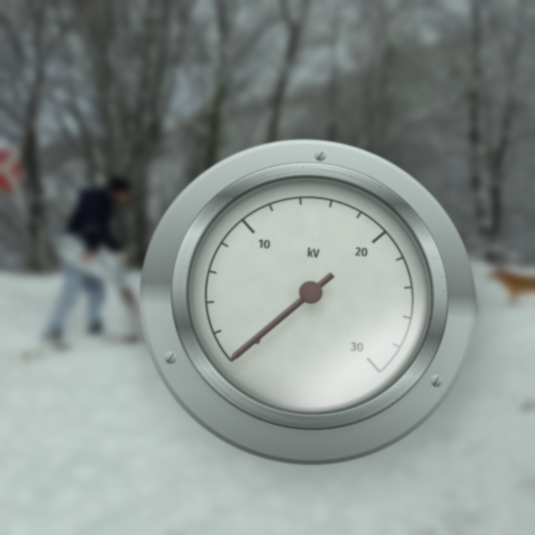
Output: **0** kV
